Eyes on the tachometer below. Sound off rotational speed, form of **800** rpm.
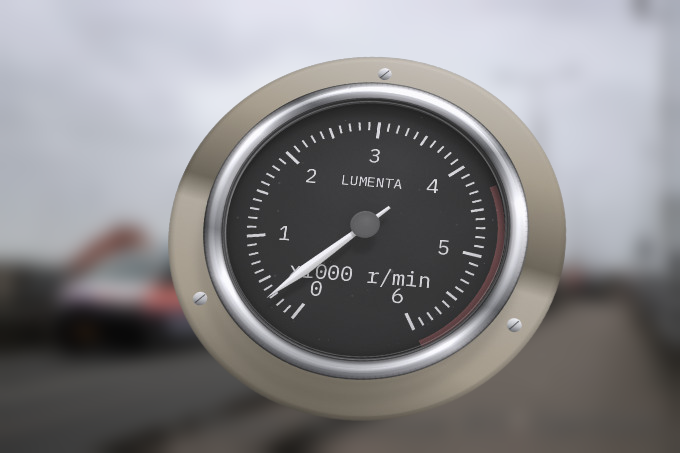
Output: **300** rpm
